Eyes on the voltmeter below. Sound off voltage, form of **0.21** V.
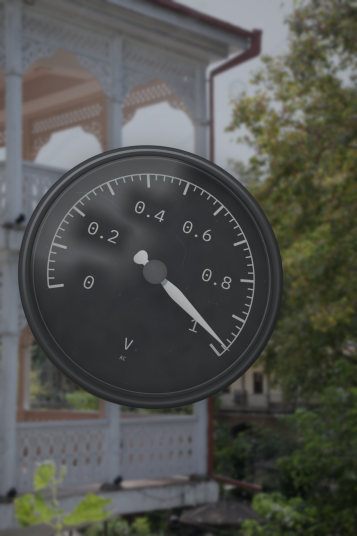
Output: **0.98** V
